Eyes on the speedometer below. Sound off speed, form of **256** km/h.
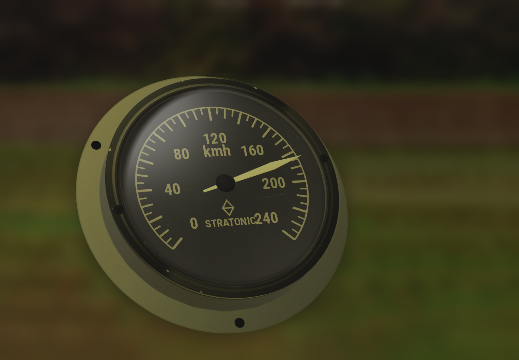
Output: **185** km/h
